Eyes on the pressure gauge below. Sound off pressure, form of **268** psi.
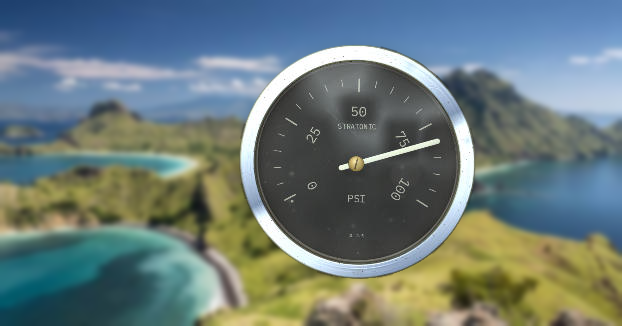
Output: **80** psi
